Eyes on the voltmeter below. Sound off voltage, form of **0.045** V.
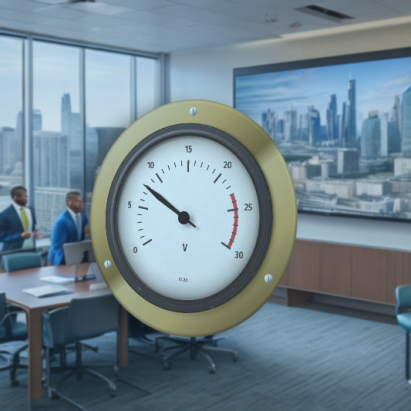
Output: **8** V
